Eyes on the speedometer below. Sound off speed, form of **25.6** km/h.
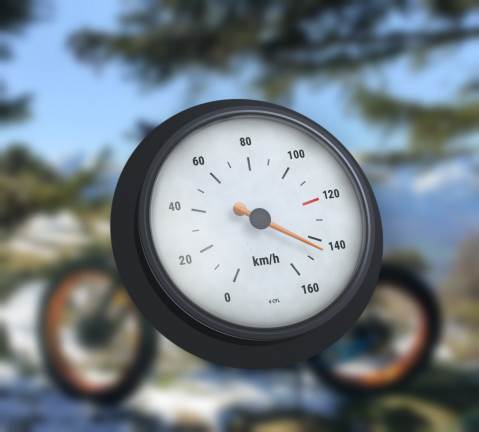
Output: **145** km/h
